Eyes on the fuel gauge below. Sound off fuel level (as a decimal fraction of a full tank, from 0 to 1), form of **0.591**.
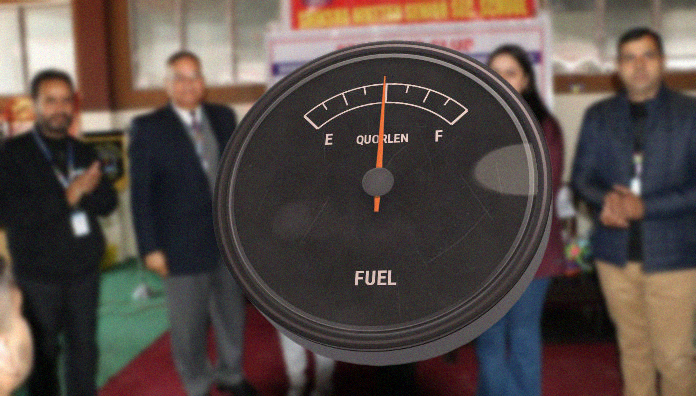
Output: **0.5**
